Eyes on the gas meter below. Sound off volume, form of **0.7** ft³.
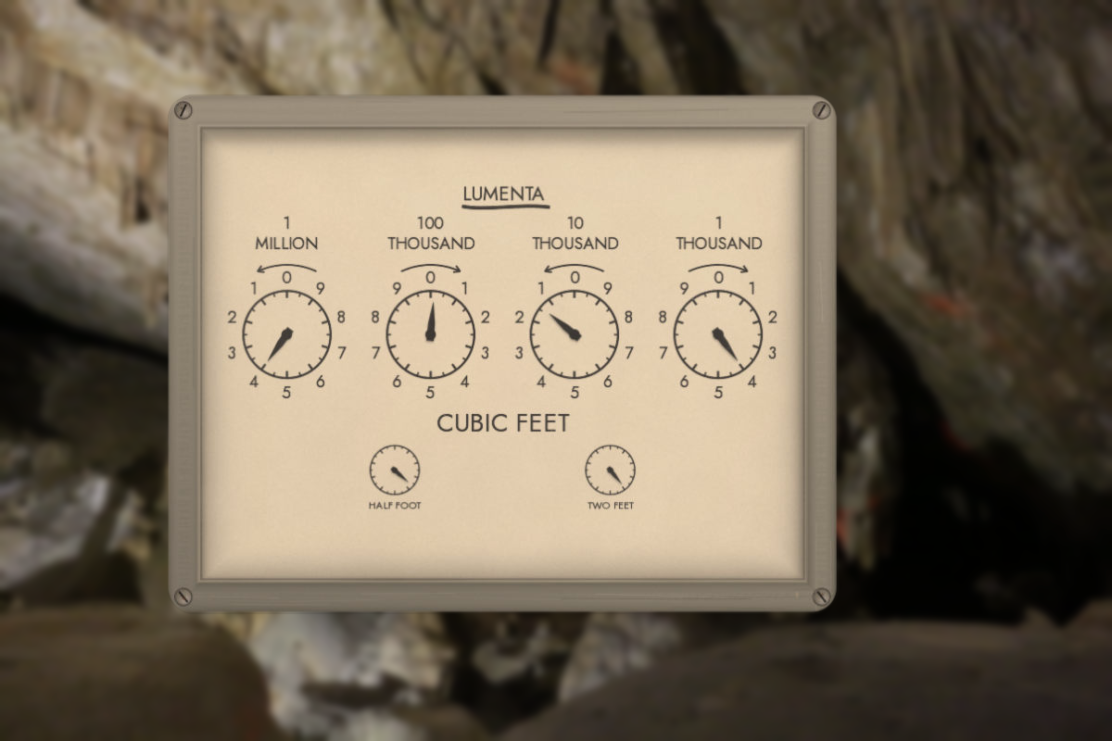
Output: **401400** ft³
